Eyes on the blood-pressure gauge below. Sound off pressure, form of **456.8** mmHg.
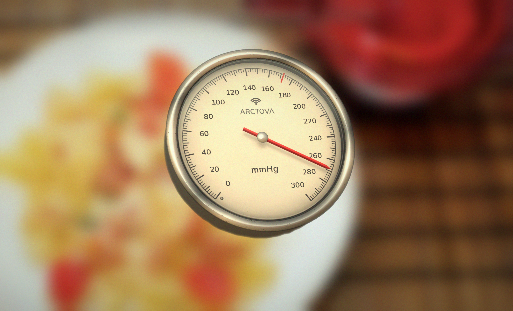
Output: **270** mmHg
